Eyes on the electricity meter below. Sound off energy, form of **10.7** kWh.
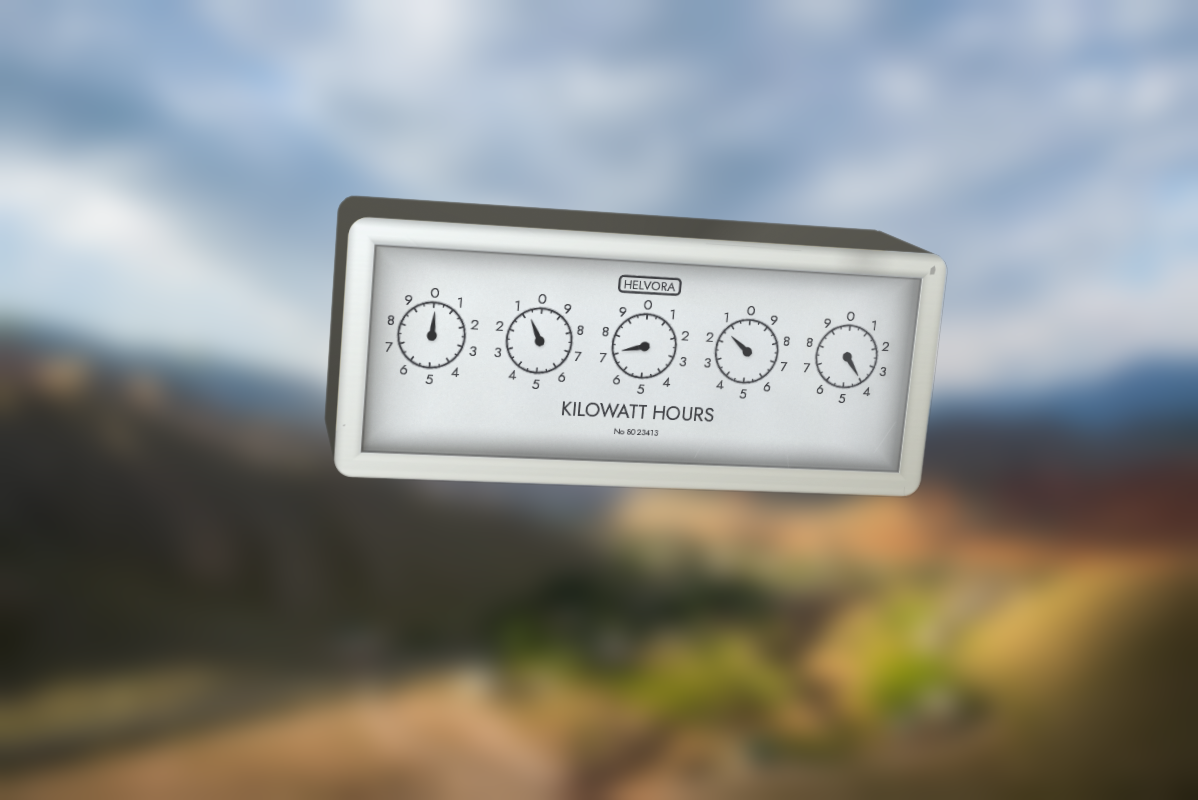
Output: **714** kWh
